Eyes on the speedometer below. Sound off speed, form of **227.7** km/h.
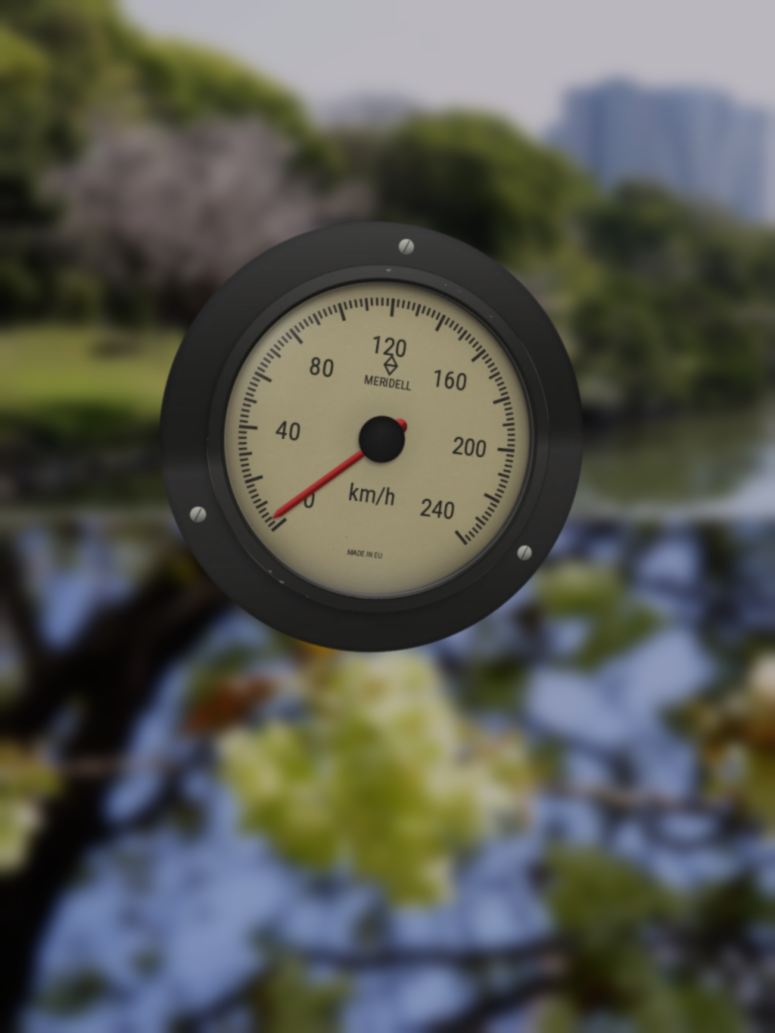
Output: **4** km/h
